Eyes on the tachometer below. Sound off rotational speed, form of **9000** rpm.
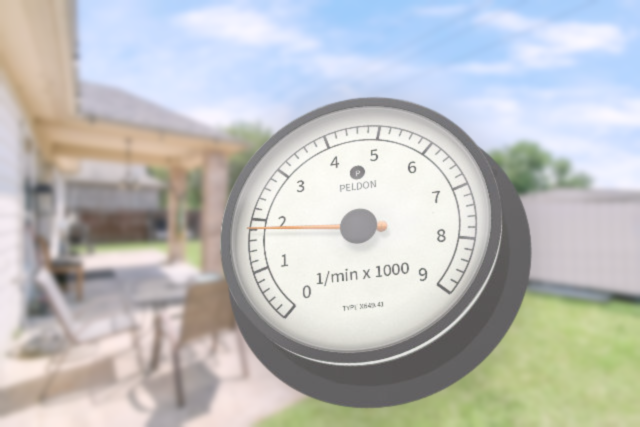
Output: **1800** rpm
